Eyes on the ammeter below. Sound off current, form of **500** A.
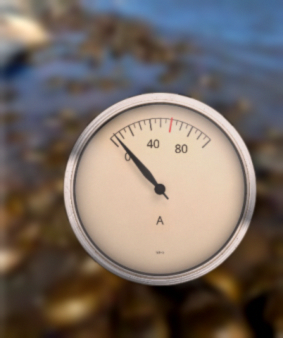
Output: **5** A
